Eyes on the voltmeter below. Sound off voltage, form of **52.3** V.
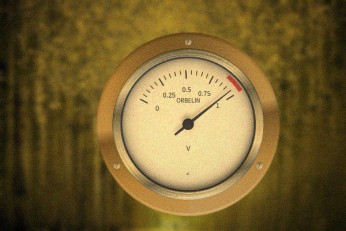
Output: **0.95** V
